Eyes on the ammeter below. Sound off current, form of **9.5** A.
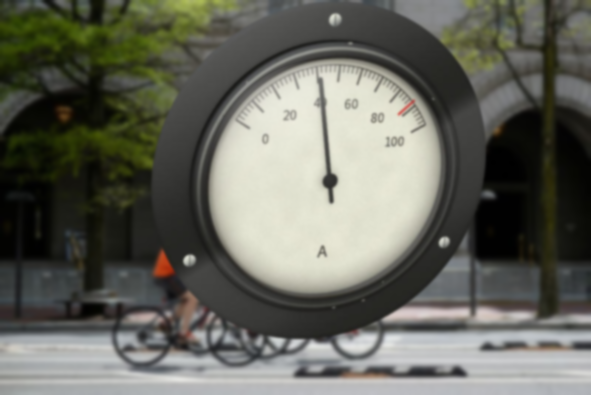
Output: **40** A
